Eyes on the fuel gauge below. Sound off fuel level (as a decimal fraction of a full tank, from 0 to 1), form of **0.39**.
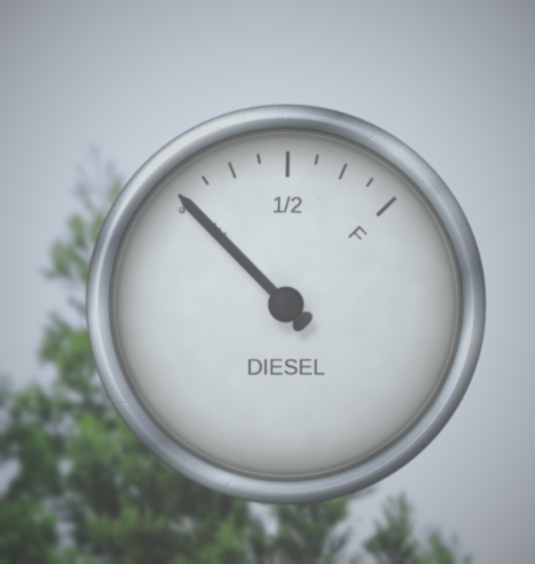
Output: **0**
